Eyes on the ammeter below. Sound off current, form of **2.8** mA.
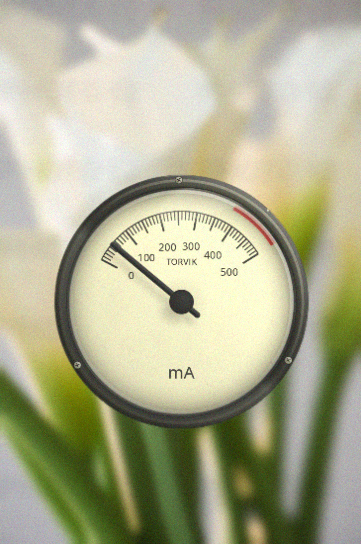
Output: **50** mA
